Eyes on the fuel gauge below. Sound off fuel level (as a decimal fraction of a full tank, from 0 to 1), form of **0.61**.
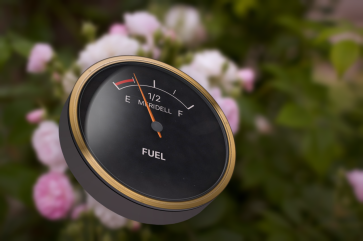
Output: **0.25**
